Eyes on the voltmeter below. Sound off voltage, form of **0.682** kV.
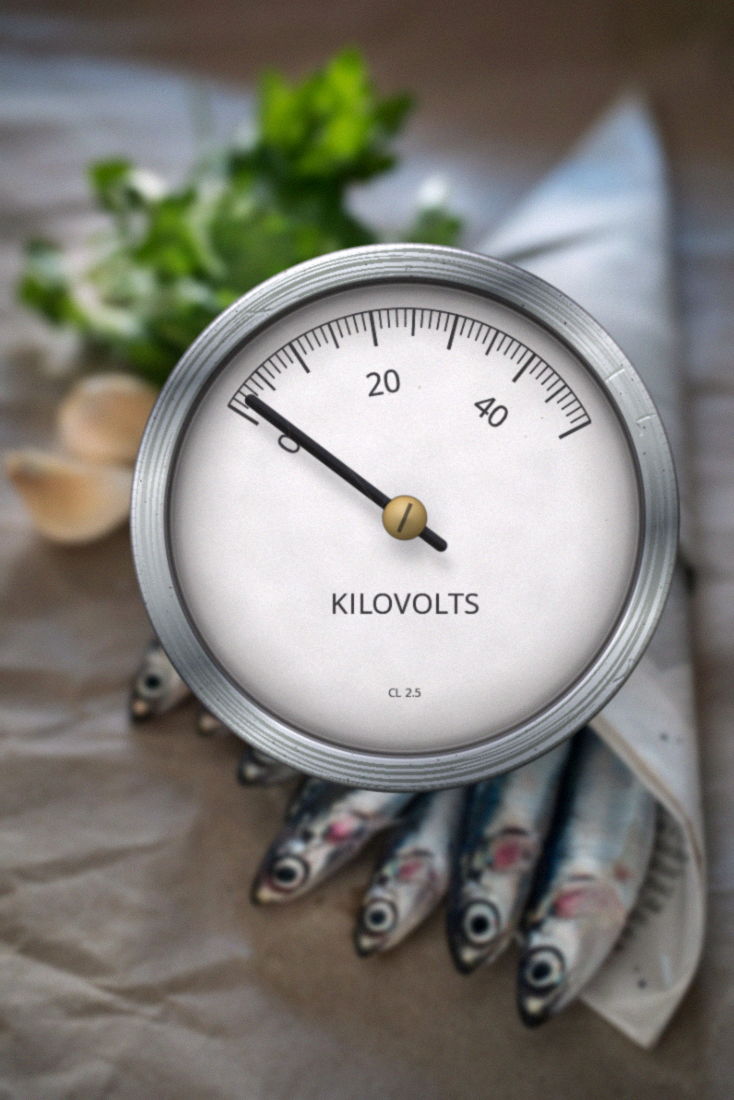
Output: **2** kV
